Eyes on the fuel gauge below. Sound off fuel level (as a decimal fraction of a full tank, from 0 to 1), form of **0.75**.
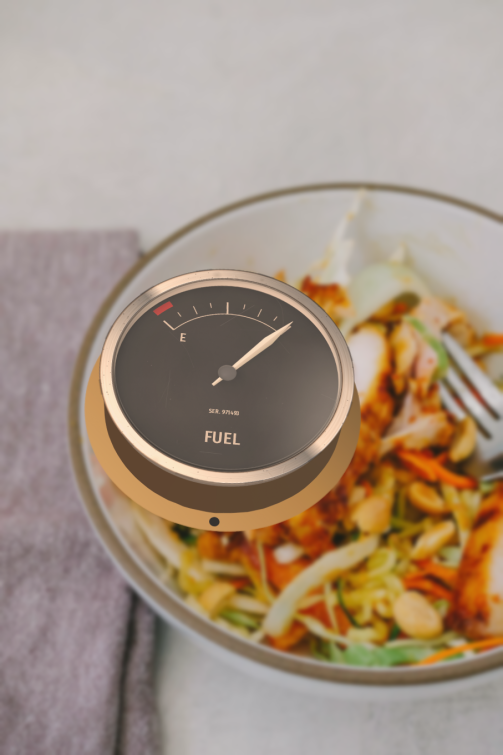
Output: **1**
